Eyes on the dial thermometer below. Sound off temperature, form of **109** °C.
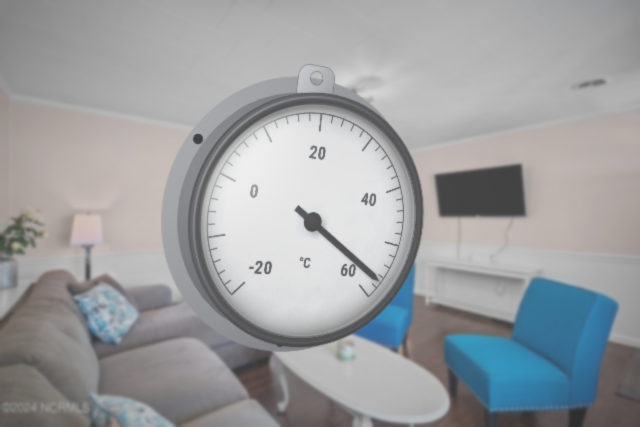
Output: **57** °C
